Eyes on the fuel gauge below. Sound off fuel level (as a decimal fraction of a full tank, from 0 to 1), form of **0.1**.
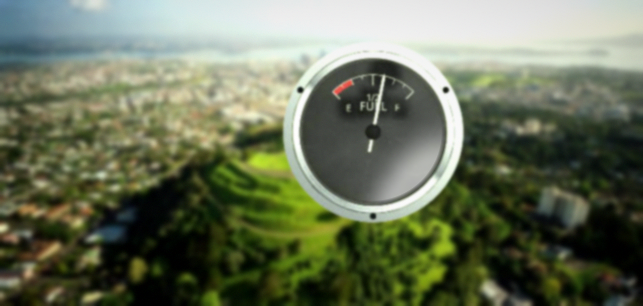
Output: **0.625**
